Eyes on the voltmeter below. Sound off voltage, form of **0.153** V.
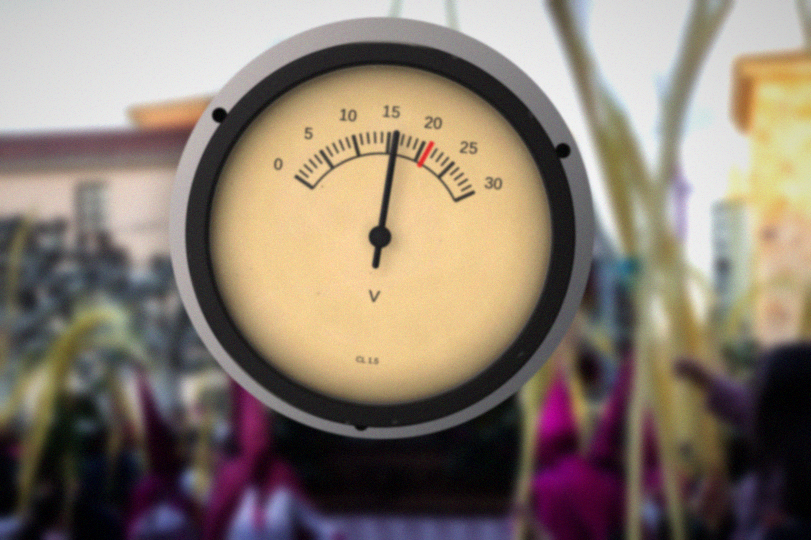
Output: **16** V
